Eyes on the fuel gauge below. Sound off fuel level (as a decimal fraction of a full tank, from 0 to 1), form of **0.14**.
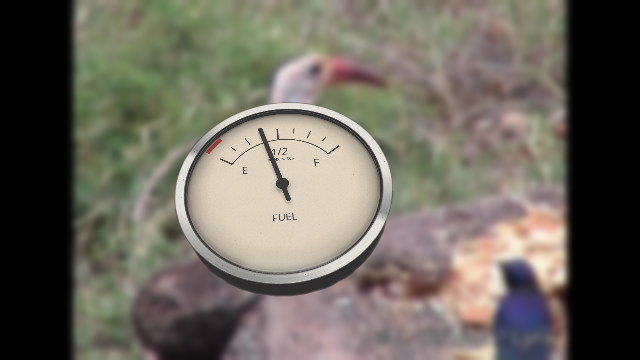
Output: **0.375**
